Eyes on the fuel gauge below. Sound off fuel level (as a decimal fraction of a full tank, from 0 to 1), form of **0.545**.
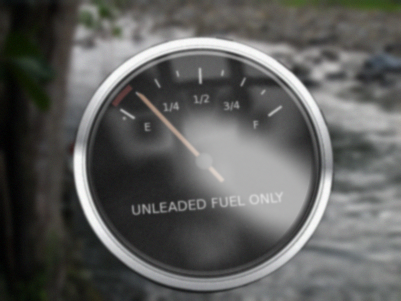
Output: **0.125**
